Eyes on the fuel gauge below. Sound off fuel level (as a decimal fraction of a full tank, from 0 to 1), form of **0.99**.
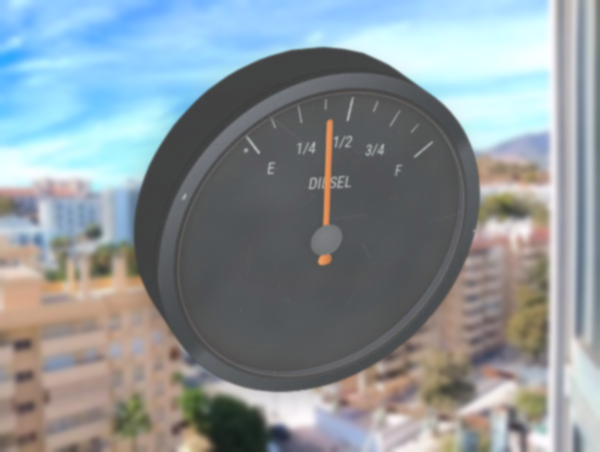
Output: **0.375**
